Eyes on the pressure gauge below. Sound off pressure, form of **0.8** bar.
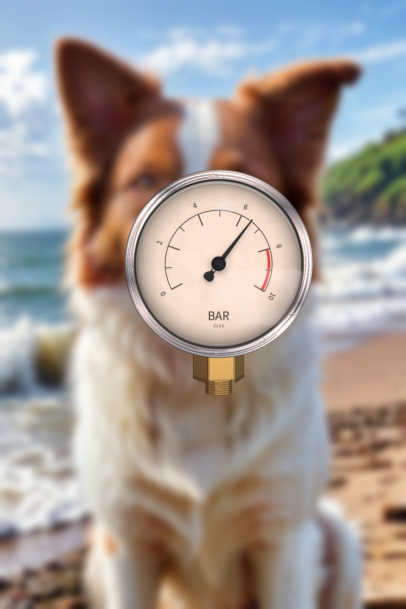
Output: **6.5** bar
